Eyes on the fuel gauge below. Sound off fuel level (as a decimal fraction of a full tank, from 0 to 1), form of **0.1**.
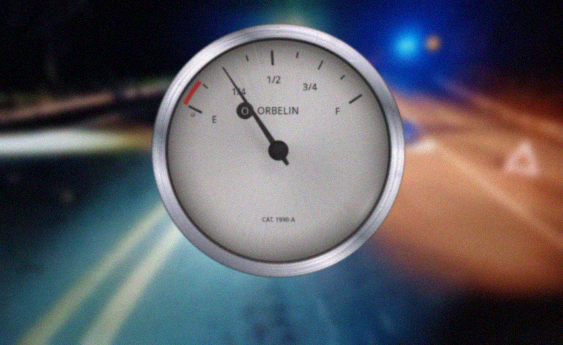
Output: **0.25**
